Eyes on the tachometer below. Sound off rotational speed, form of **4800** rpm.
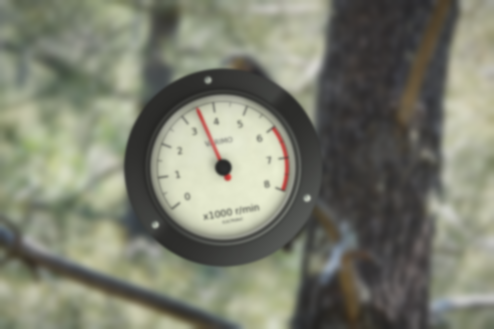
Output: **3500** rpm
